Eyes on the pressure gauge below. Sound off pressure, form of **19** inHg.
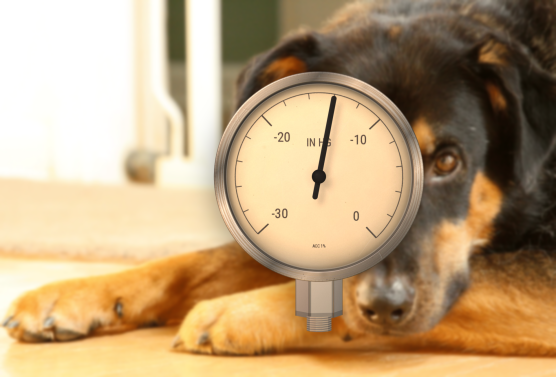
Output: **-14** inHg
